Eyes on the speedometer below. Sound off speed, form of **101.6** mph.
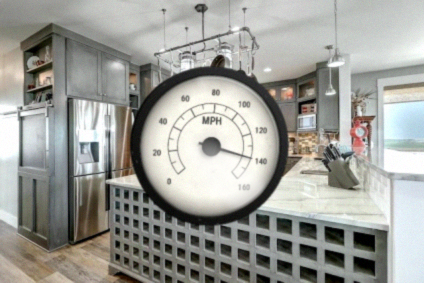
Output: **140** mph
